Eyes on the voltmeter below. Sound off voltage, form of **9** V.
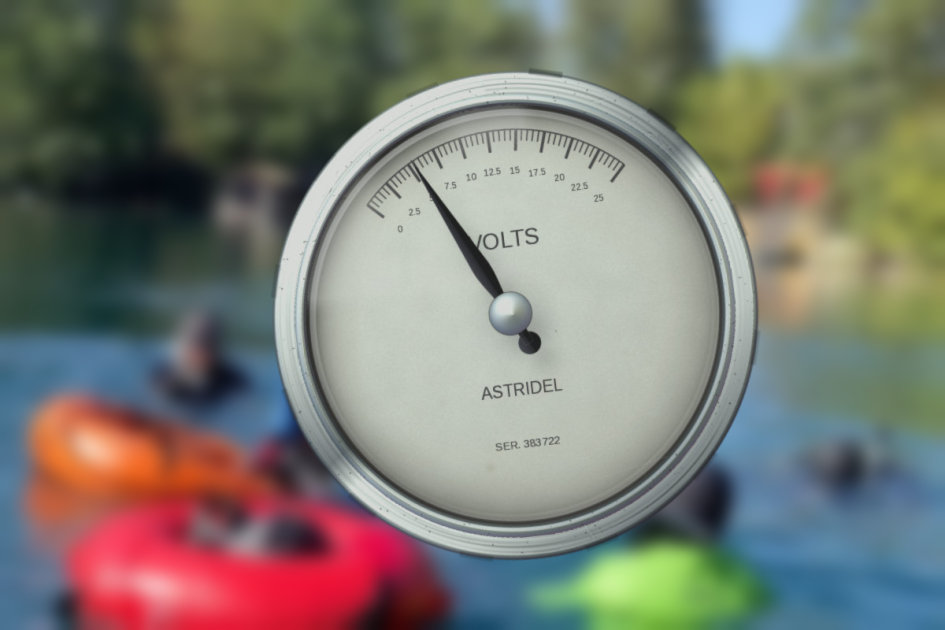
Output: **5.5** V
